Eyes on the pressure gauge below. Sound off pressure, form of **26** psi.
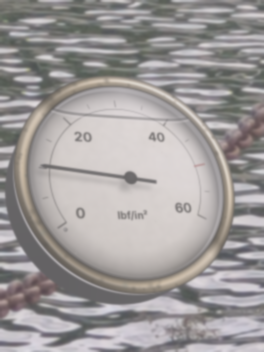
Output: **10** psi
